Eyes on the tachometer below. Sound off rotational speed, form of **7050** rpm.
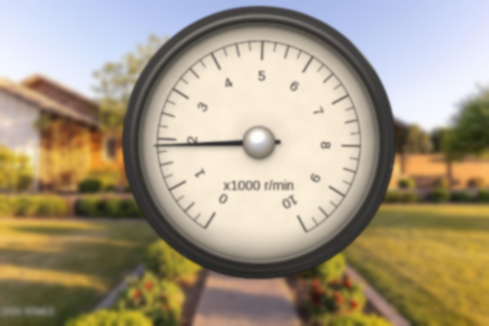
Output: **1875** rpm
